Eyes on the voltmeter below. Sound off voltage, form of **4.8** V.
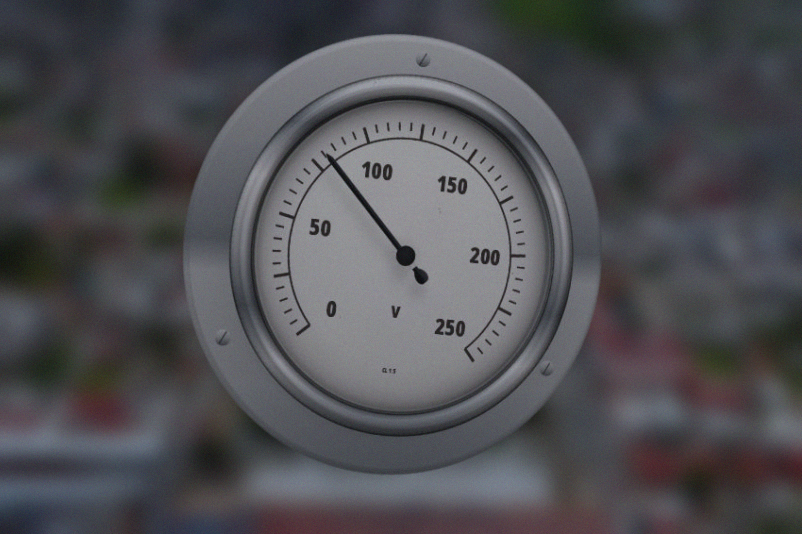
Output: **80** V
